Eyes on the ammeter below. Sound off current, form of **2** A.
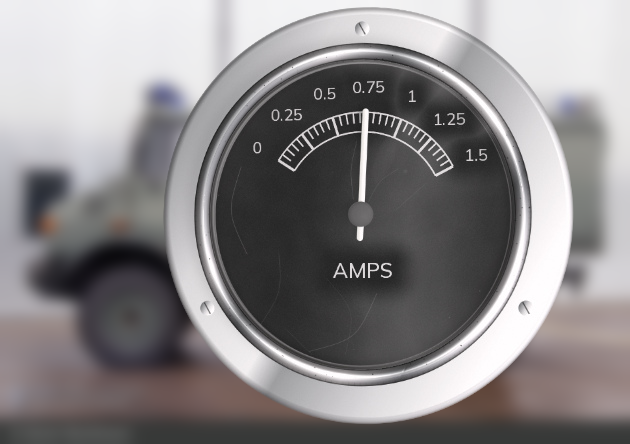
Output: **0.75** A
